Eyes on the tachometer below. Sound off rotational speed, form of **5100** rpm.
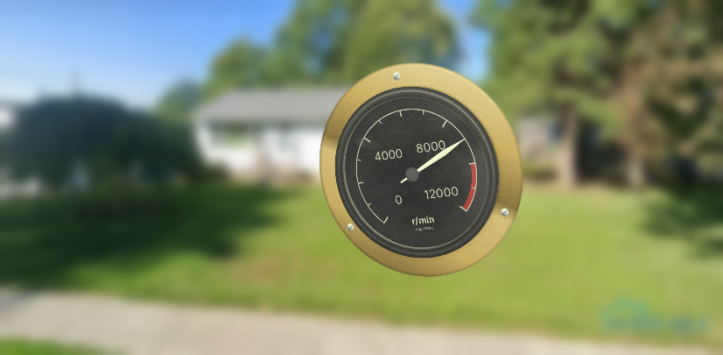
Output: **9000** rpm
